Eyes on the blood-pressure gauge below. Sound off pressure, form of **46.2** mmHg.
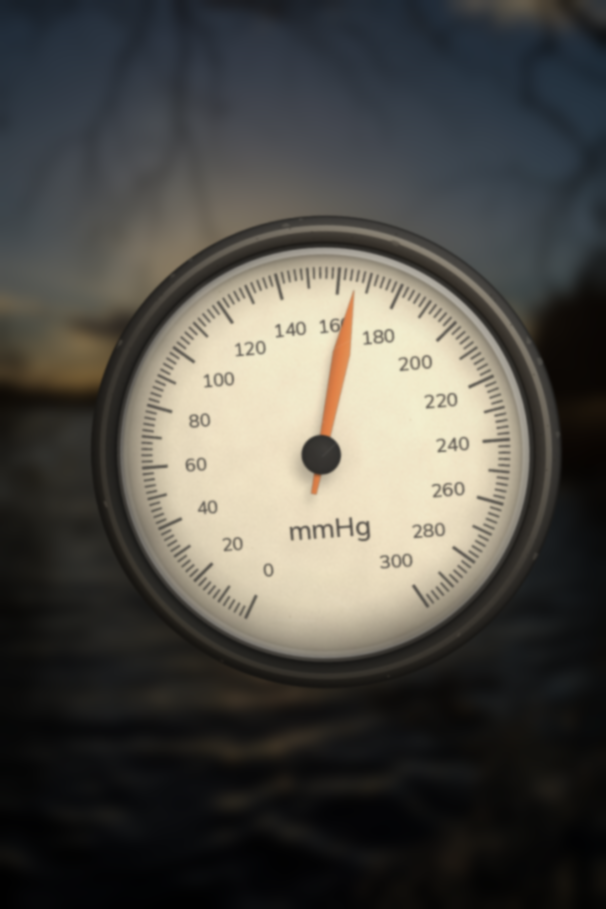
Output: **166** mmHg
